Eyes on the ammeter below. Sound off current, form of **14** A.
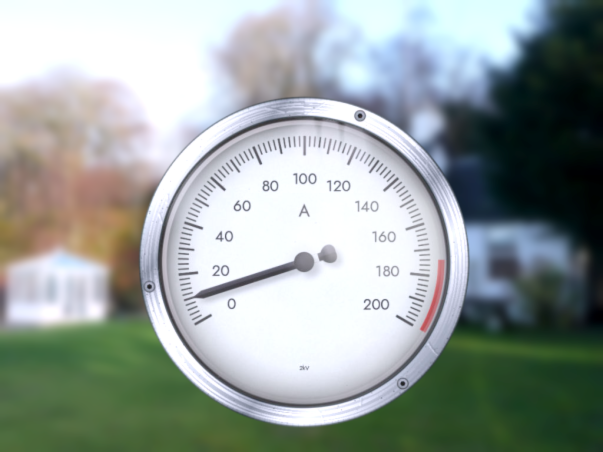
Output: **10** A
